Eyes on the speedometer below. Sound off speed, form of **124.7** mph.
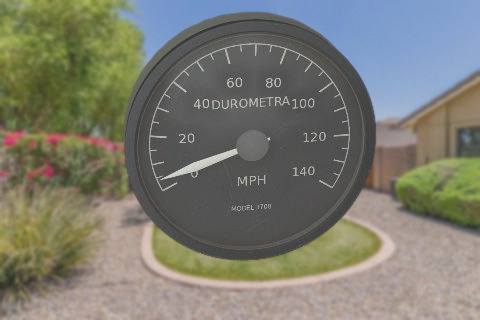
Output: **5** mph
